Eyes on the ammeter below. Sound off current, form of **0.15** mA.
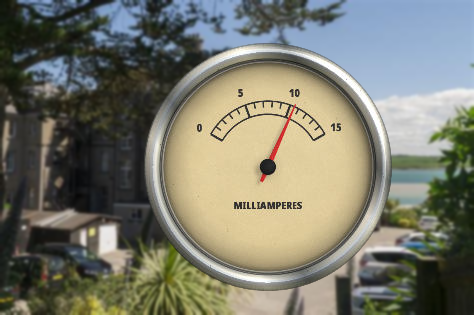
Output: **10.5** mA
